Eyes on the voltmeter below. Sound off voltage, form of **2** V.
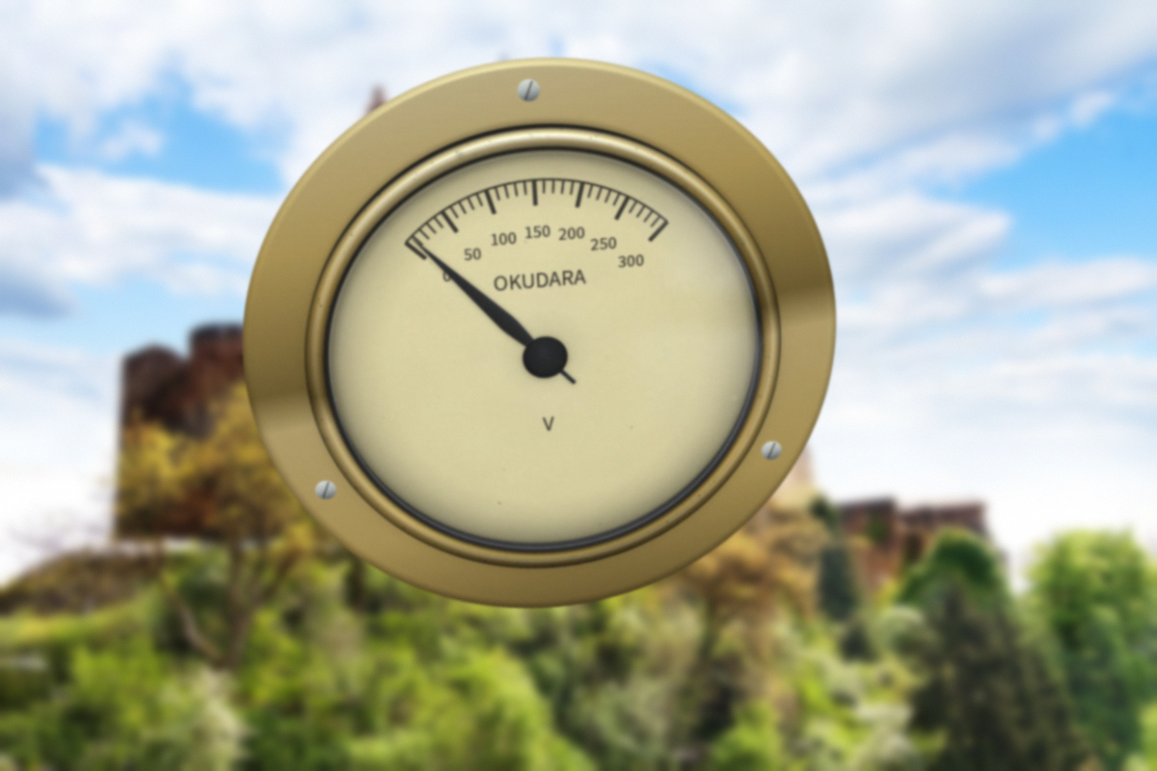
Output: **10** V
